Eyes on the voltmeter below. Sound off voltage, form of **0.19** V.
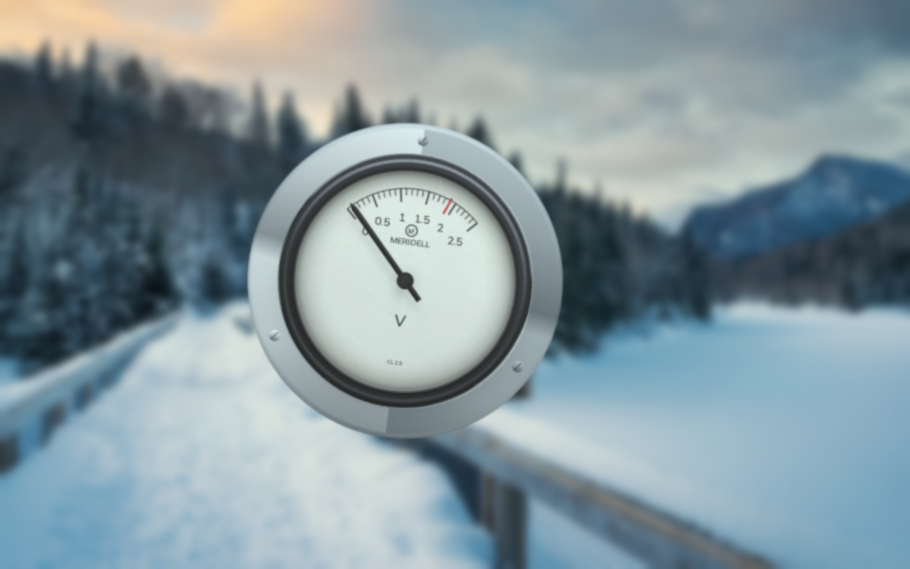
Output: **0.1** V
